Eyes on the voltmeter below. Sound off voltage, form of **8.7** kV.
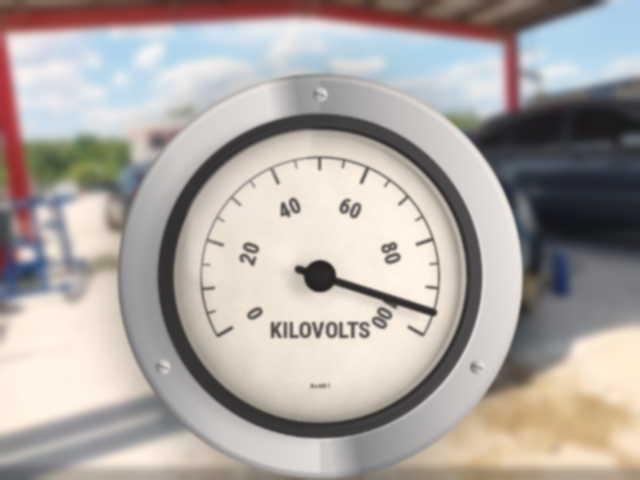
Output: **95** kV
